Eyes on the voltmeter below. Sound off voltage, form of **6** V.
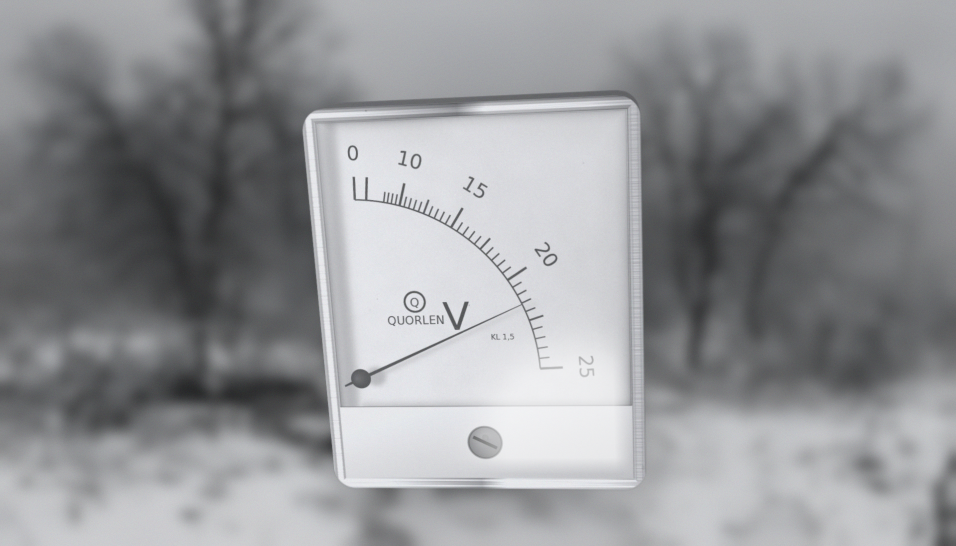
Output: **21.5** V
